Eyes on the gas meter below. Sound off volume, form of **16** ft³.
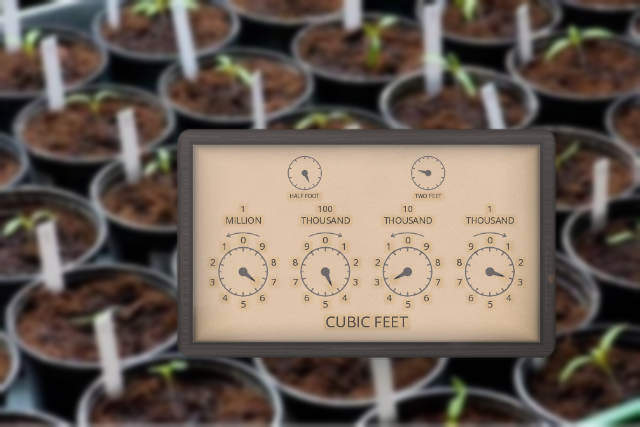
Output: **643300** ft³
